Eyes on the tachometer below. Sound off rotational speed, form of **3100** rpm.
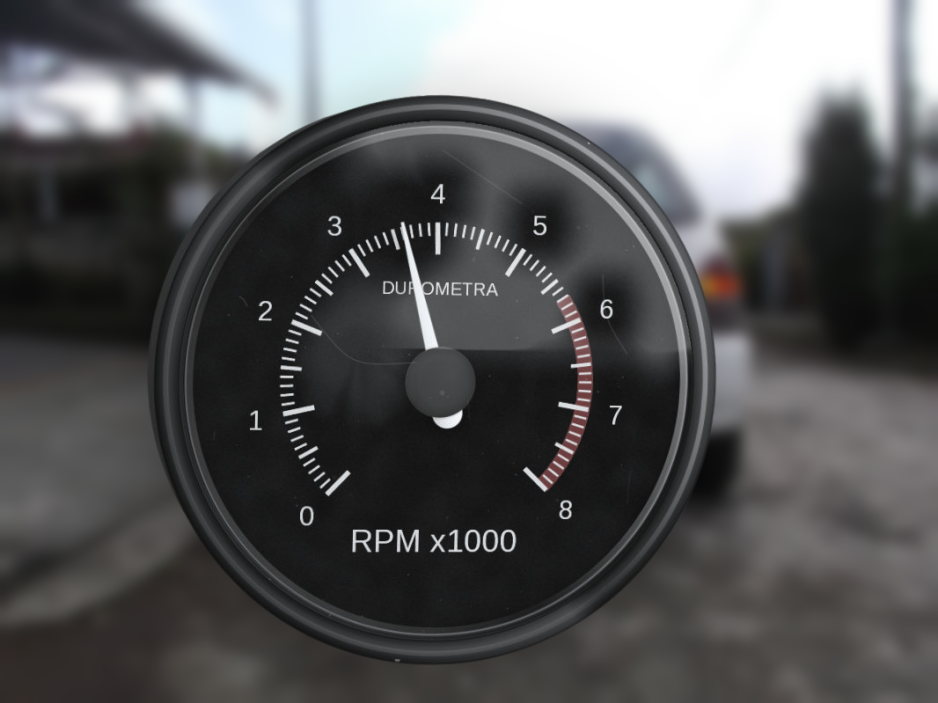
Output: **3600** rpm
